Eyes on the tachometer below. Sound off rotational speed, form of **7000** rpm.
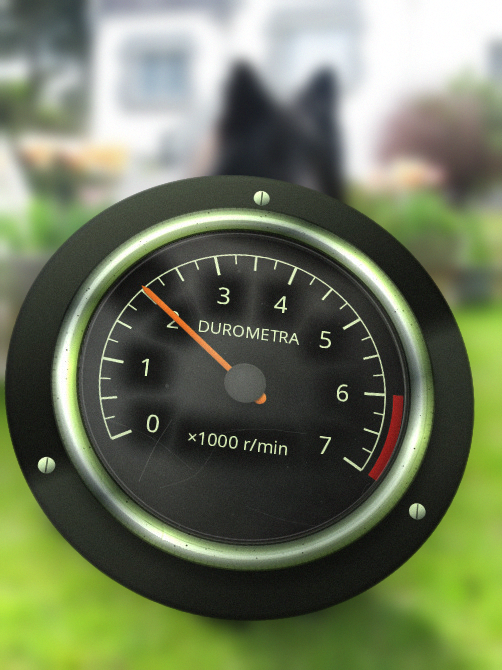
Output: **2000** rpm
